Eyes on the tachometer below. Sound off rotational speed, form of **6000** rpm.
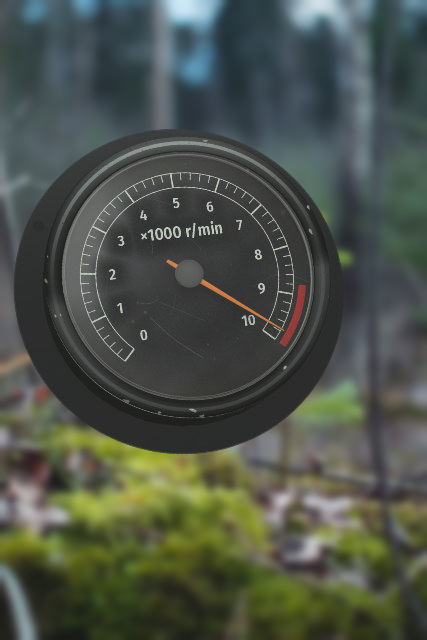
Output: **9800** rpm
